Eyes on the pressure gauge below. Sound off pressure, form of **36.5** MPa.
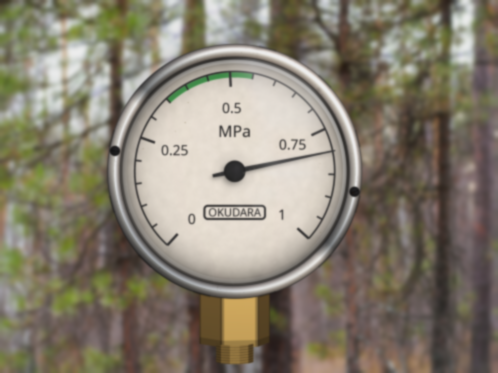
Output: **0.8** MPa
